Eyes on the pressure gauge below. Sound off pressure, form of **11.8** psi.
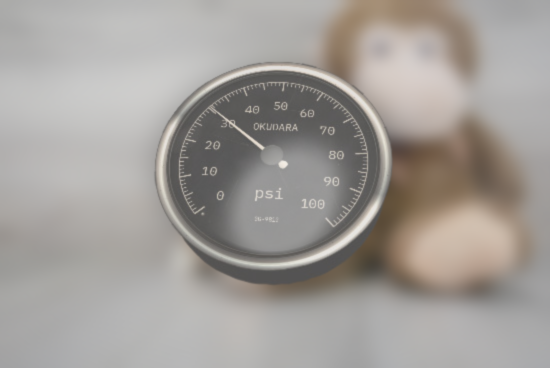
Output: **30** psi
